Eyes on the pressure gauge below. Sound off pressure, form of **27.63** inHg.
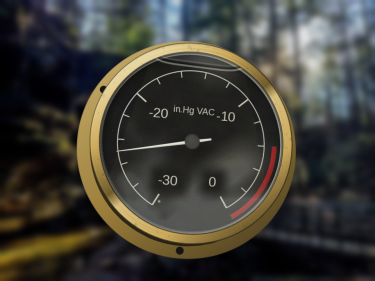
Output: **-25** inHg
